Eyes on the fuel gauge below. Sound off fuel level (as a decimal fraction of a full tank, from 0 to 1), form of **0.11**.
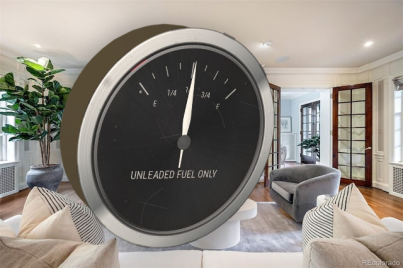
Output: **0.5**
